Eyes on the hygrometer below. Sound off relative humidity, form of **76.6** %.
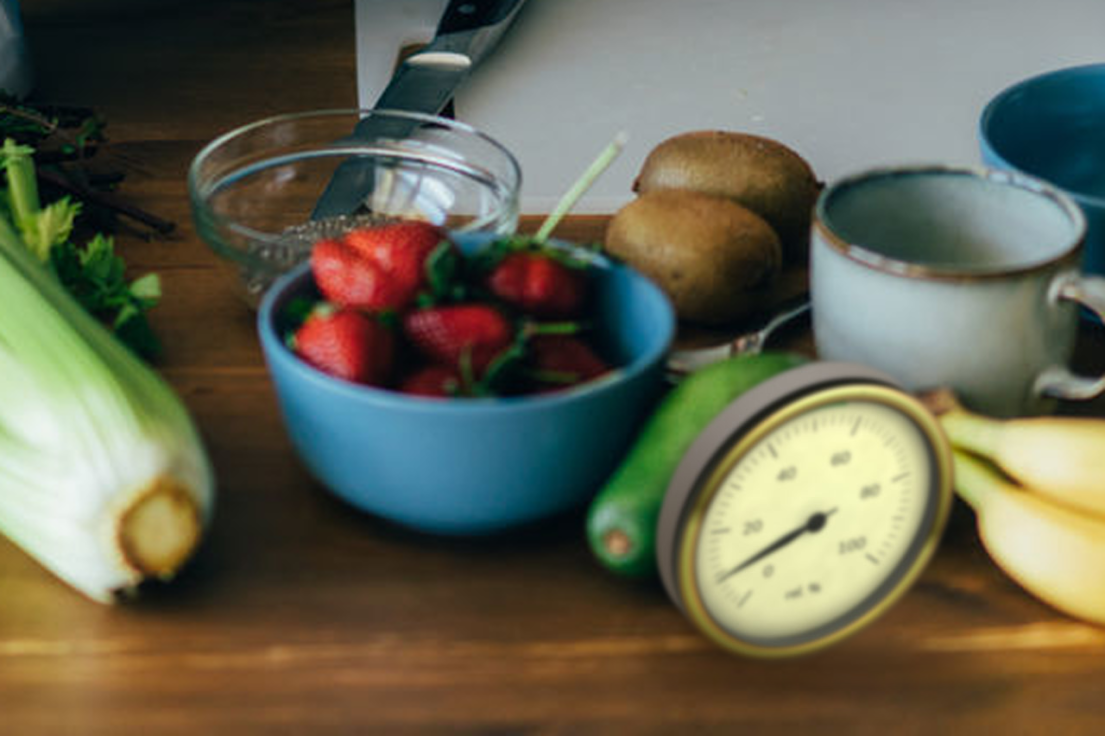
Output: **10** %
